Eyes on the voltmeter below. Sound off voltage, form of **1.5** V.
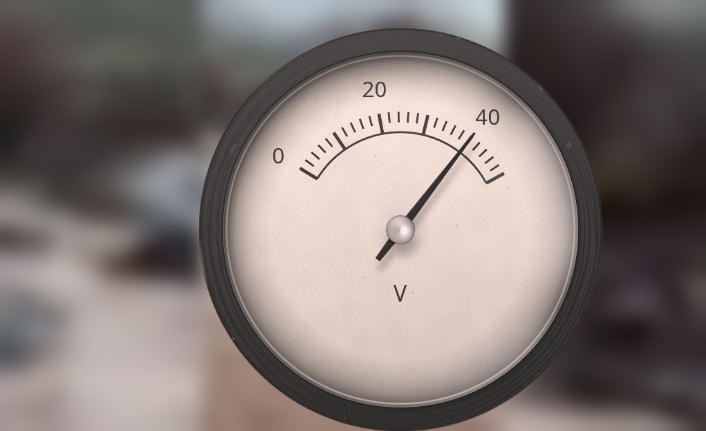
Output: **40** V
